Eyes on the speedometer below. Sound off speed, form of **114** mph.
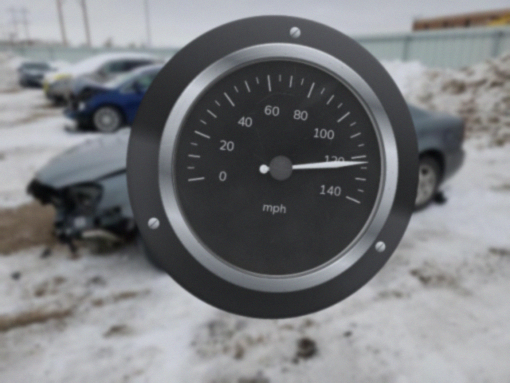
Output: **122.5** mph
